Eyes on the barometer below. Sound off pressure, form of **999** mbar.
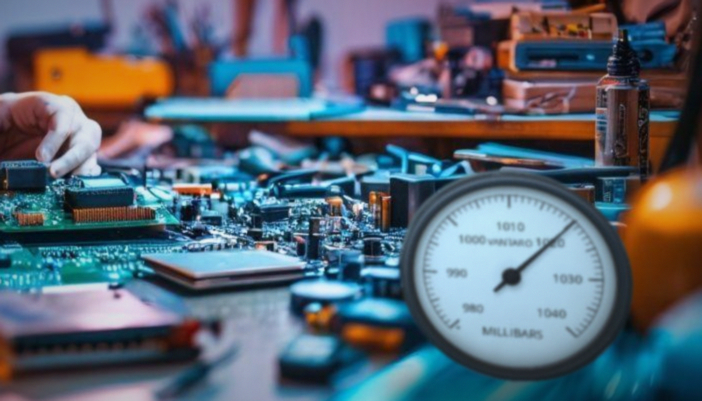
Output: **1020** mbar
